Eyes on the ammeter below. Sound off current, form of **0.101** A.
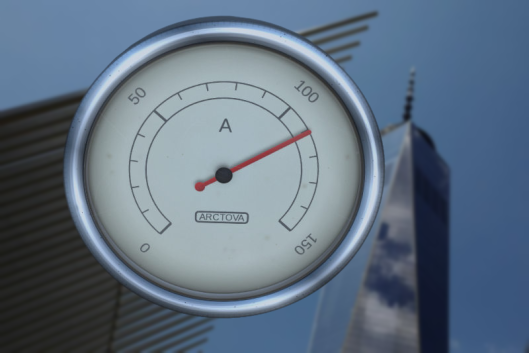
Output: **110** A
